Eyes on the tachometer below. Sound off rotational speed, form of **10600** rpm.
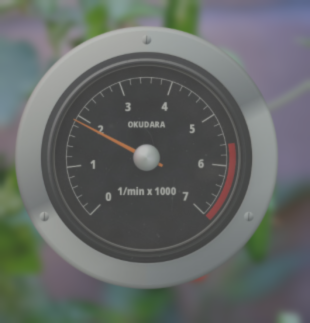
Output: **1900** rpm
